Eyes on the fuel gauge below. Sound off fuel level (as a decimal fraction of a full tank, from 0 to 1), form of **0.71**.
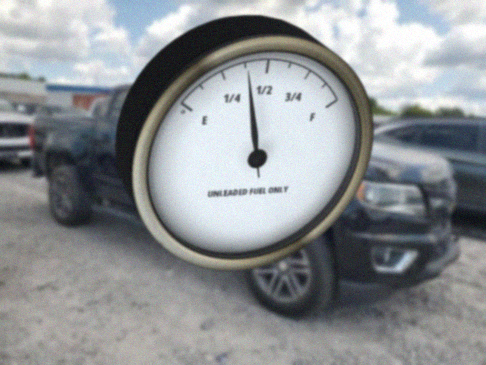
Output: **0.375**
